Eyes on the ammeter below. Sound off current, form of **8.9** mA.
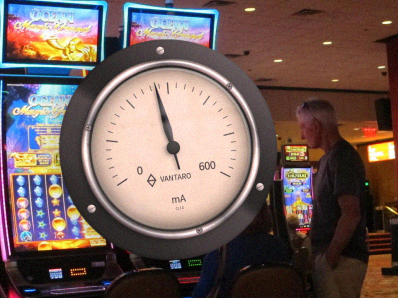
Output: **270** mA
